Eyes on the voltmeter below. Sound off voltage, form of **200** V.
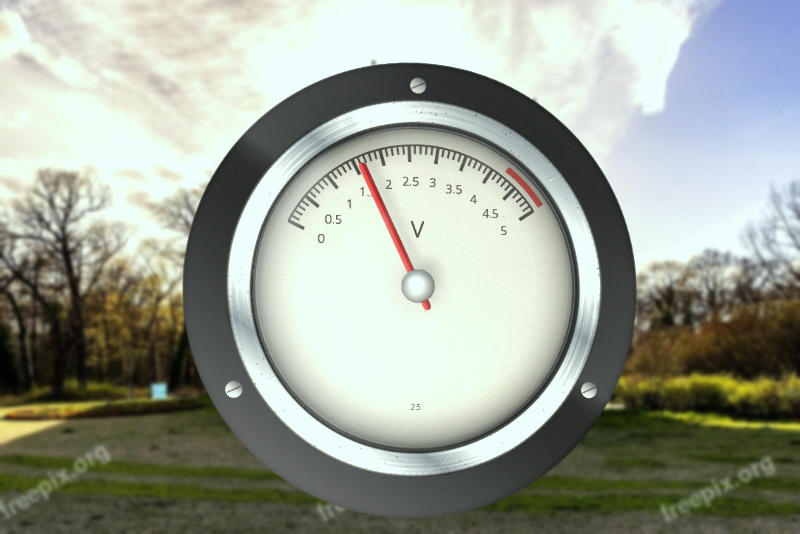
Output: **1.6** V
